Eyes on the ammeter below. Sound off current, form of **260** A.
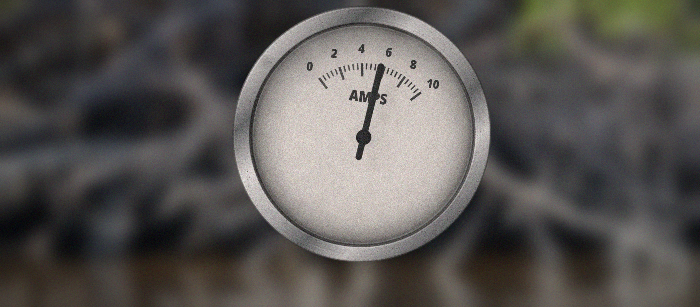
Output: **5.6** A
